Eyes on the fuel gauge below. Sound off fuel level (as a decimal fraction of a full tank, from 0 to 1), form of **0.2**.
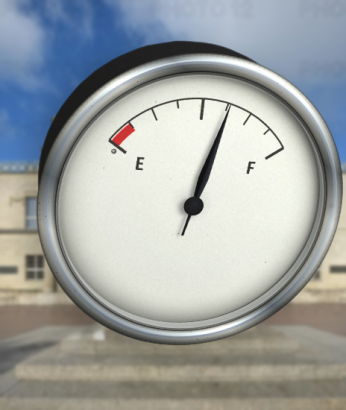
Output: **0.625**
